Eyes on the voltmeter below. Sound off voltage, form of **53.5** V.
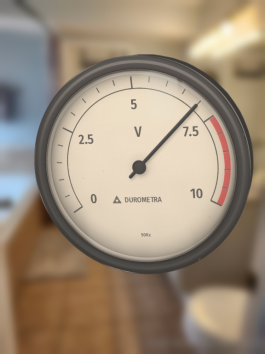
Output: **7** V
